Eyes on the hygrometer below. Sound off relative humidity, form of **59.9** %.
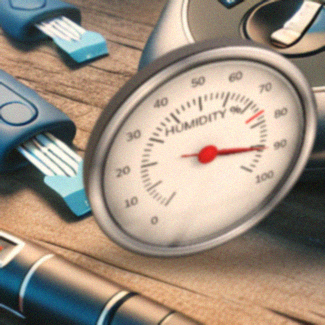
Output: **90** %
